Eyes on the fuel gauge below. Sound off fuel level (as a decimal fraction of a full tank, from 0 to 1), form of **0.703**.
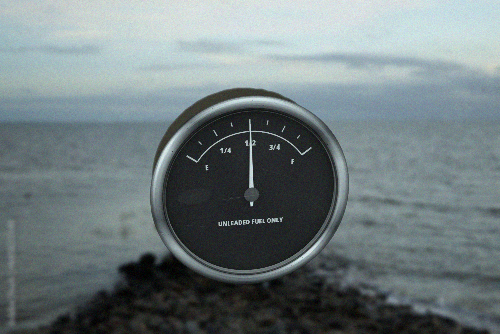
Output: **0.5**
